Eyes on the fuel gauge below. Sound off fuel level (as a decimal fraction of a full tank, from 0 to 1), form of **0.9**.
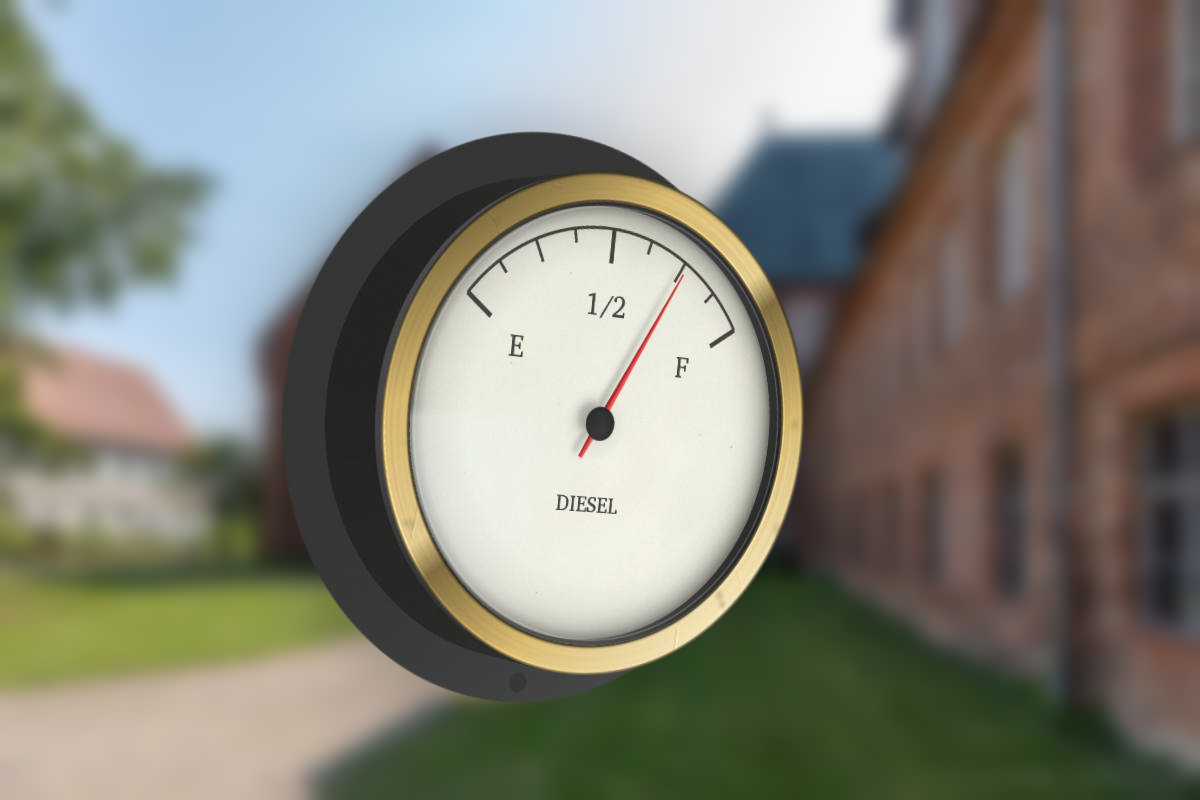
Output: **0.75**
